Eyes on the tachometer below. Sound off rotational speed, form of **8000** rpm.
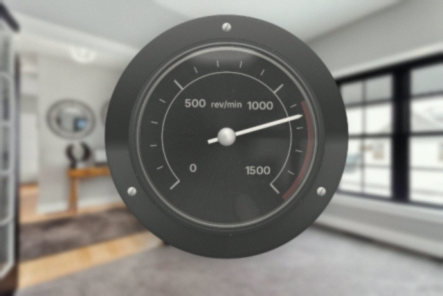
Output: **1150** rpm
